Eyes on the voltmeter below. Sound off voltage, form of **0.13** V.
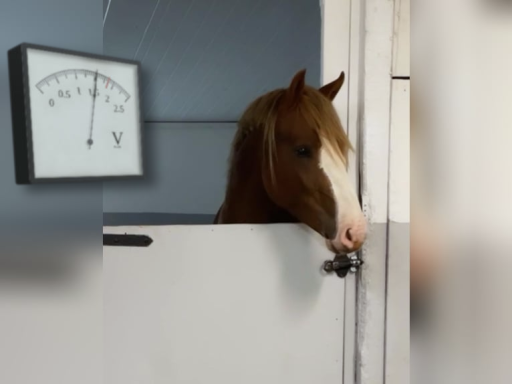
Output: **1.5** V
